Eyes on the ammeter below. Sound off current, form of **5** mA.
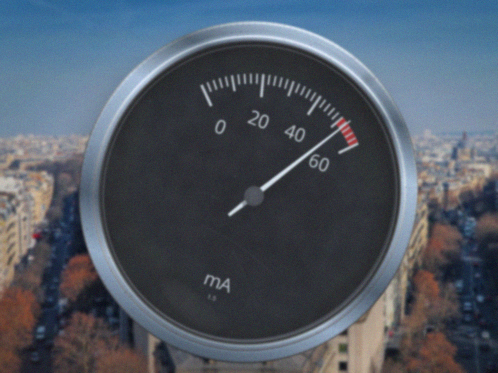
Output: **52** mA
